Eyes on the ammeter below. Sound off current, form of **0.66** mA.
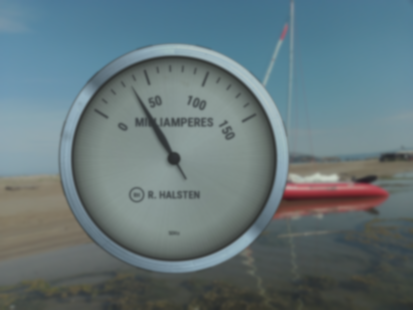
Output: **35** mA
